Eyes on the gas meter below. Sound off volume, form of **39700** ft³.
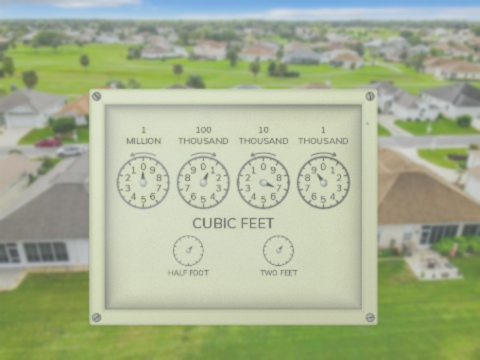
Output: **6900** ft³
